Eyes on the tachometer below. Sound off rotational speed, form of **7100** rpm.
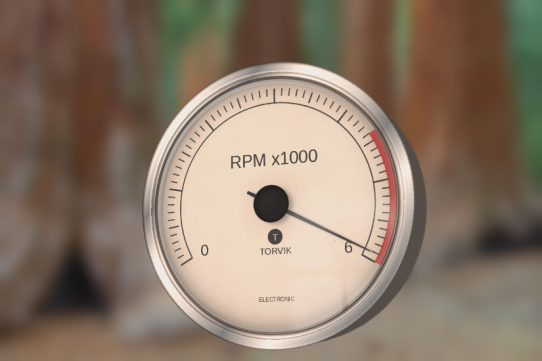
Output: **5900** rpm
